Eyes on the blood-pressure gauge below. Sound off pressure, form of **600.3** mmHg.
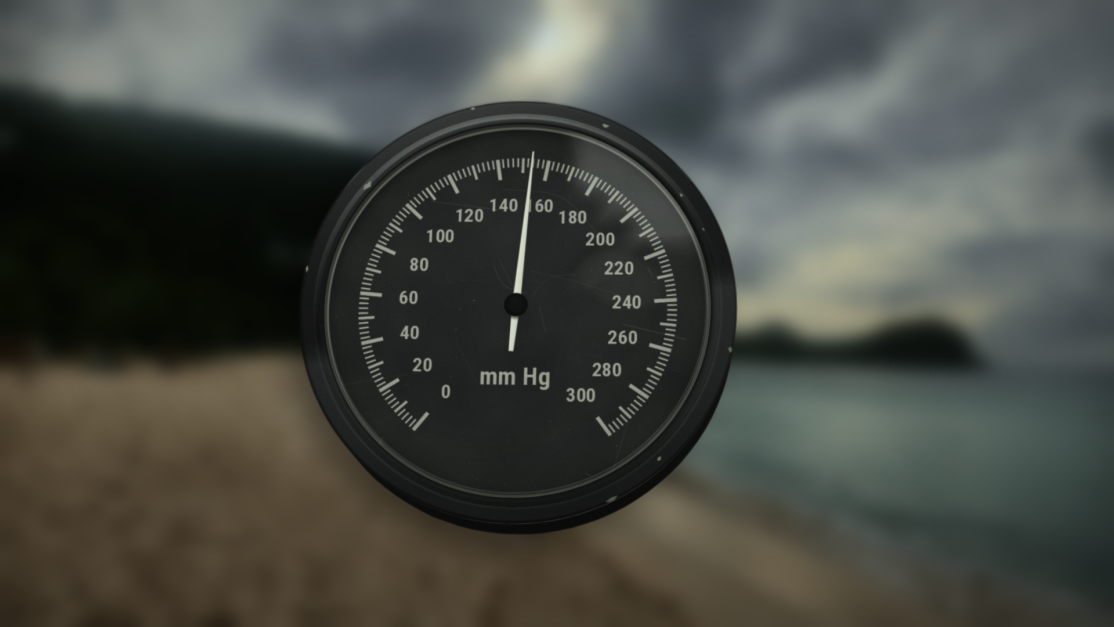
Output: **154** mmHg
